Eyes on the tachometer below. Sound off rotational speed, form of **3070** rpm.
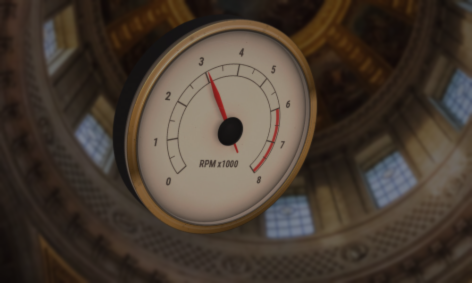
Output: **3000** rpm
